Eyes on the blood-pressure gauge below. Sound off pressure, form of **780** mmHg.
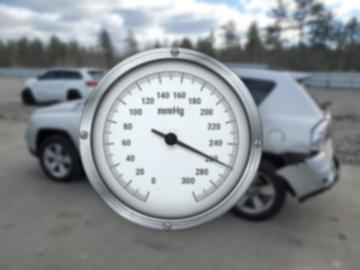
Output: **260** mmHg
